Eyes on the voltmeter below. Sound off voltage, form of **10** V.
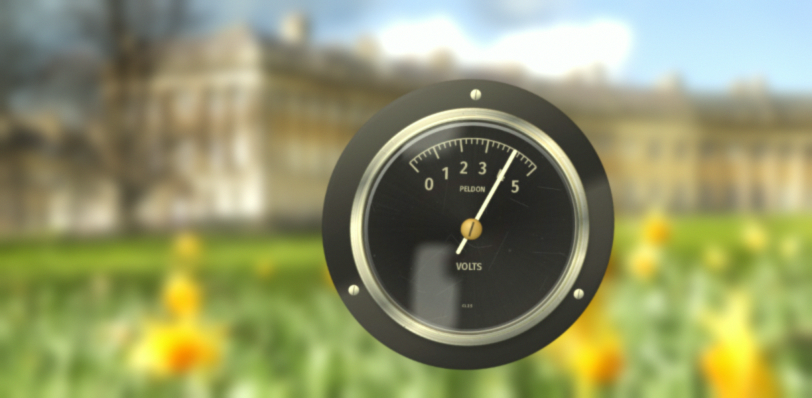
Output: **4** V
